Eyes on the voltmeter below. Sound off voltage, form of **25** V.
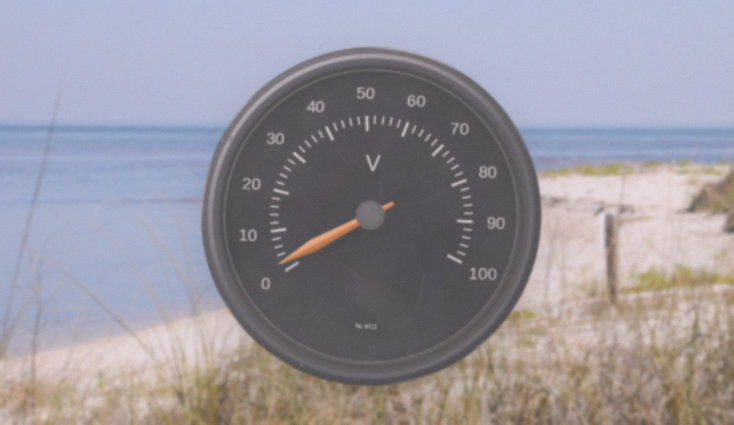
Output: **2** V
